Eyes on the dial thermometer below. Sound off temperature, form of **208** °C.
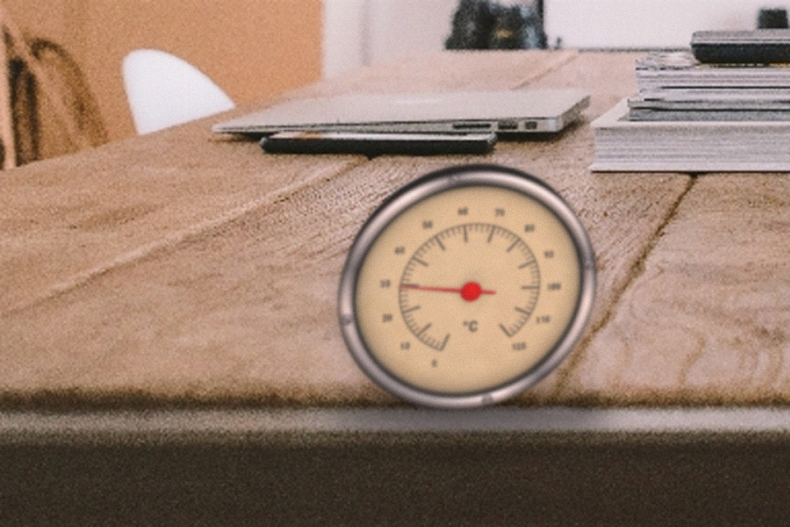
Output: **30** °C
